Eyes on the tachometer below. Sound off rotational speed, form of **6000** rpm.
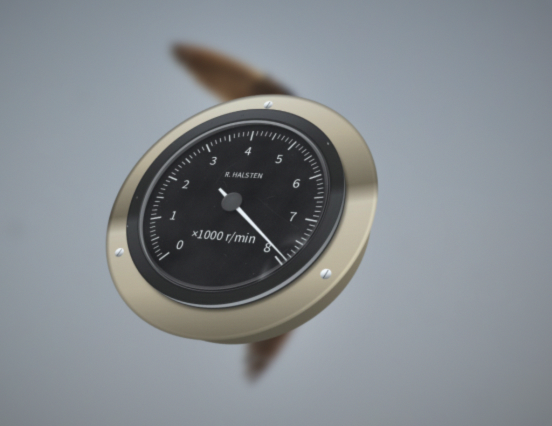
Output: **7900** rpm
